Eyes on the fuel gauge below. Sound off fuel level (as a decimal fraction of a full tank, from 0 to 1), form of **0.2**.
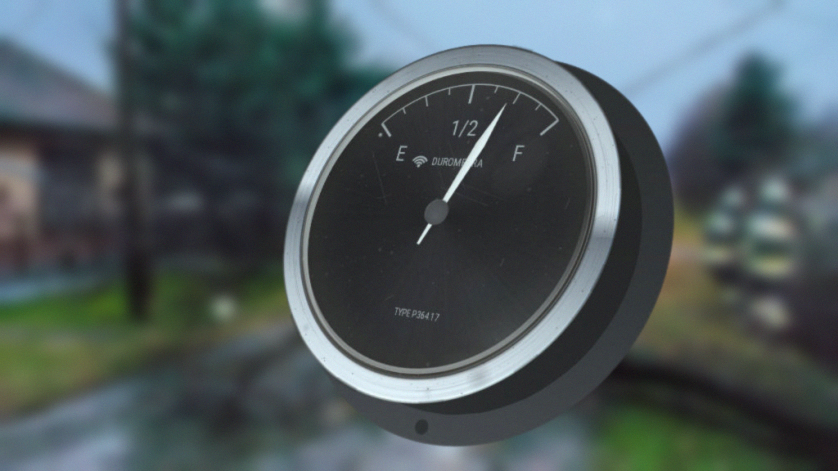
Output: **0.75**
